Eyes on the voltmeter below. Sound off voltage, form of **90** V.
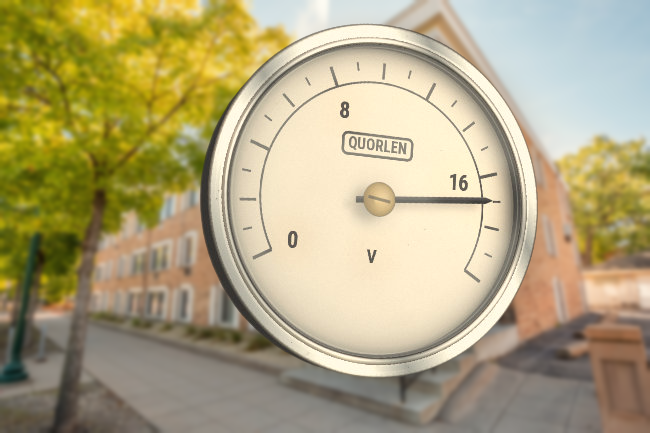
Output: **17** V
